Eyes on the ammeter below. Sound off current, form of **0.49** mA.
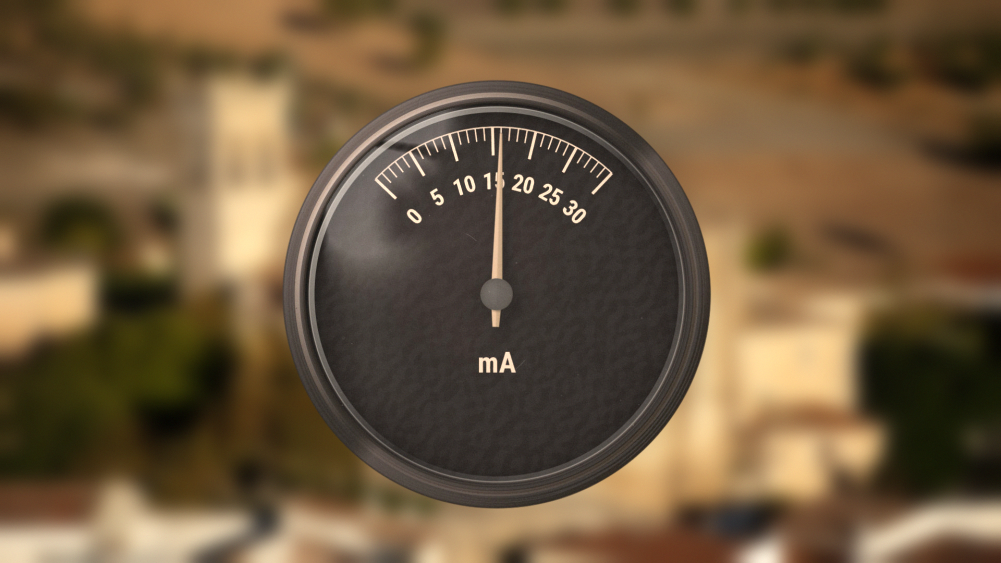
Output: **16** mA
